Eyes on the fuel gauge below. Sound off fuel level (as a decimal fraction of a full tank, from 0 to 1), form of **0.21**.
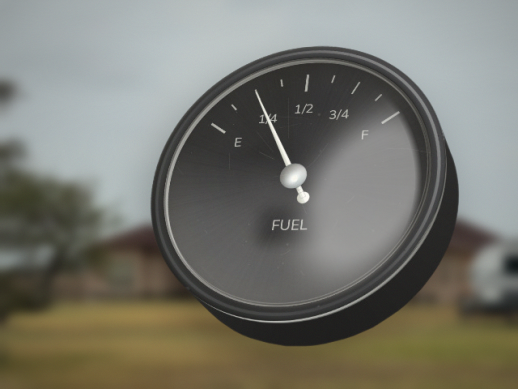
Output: **0.25**
